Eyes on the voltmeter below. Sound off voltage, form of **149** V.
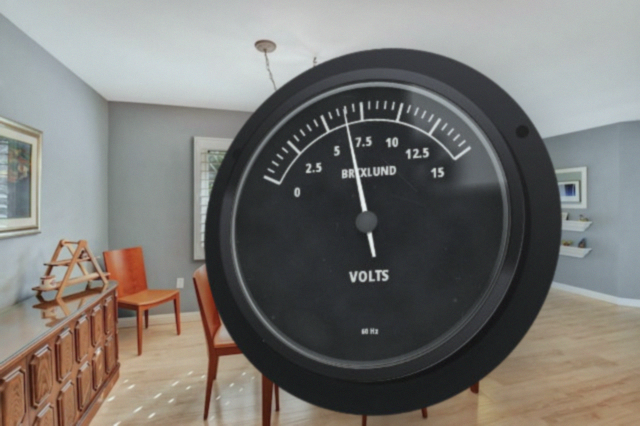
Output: **6.5** V
